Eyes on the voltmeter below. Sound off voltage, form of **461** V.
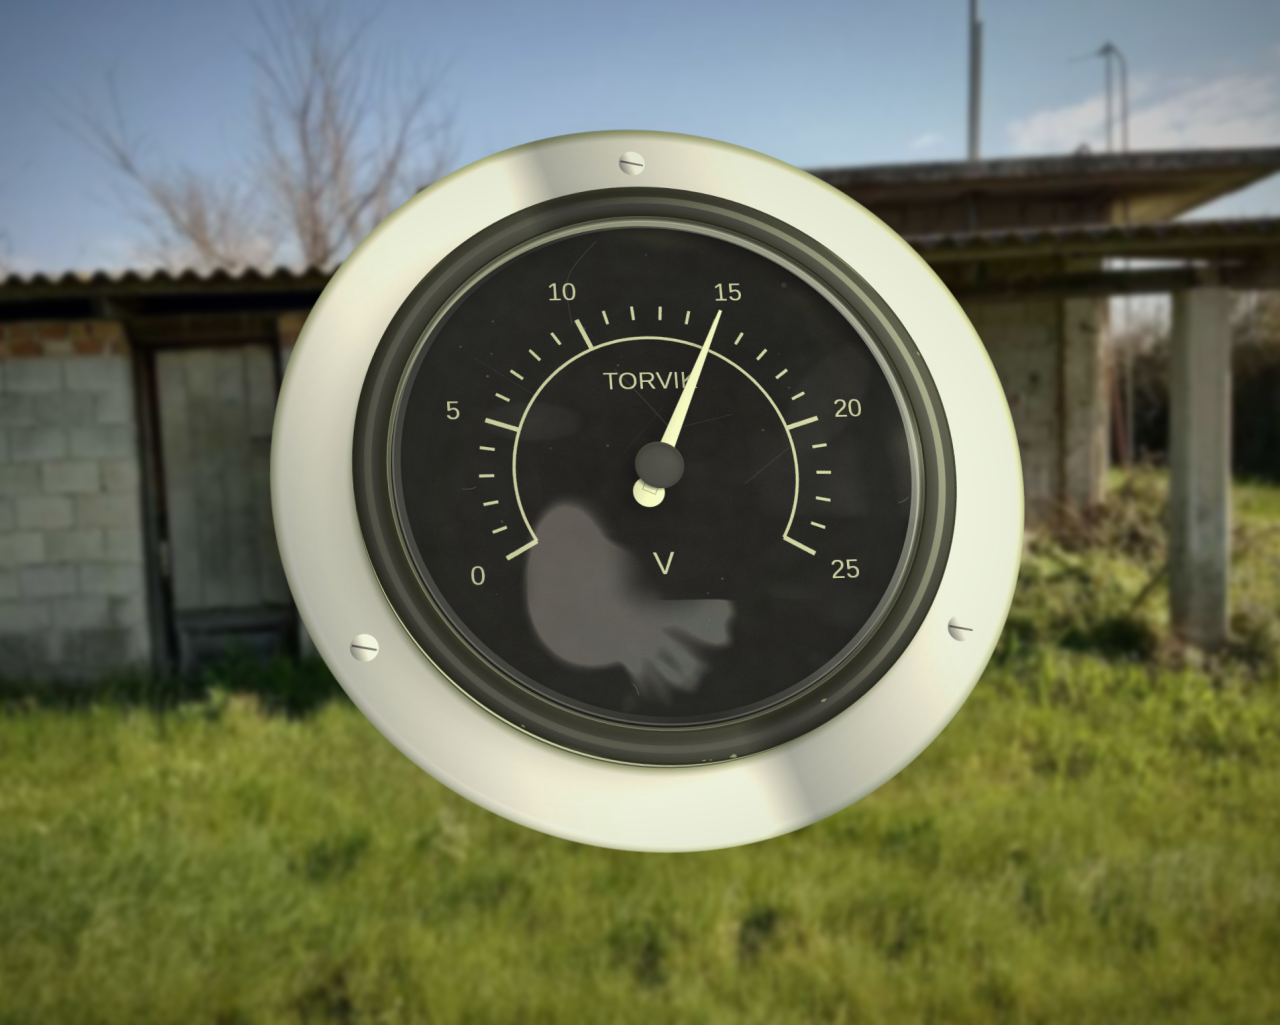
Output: **15** V
